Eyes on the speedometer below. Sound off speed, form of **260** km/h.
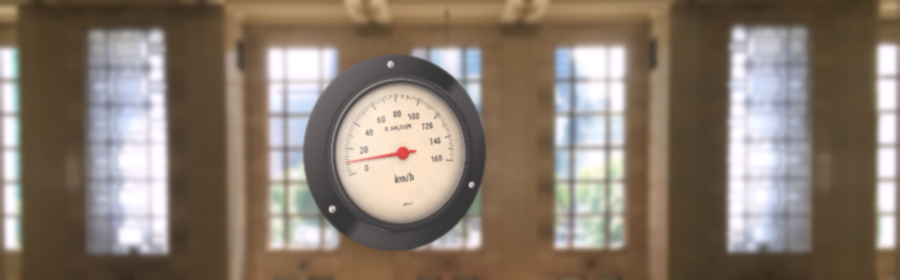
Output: **10** km/h
